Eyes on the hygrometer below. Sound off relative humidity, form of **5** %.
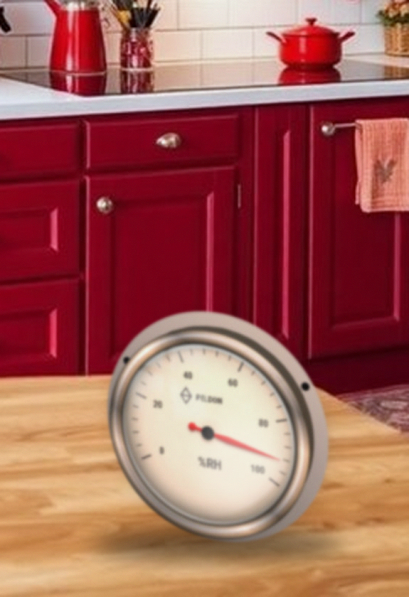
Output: **92** %
